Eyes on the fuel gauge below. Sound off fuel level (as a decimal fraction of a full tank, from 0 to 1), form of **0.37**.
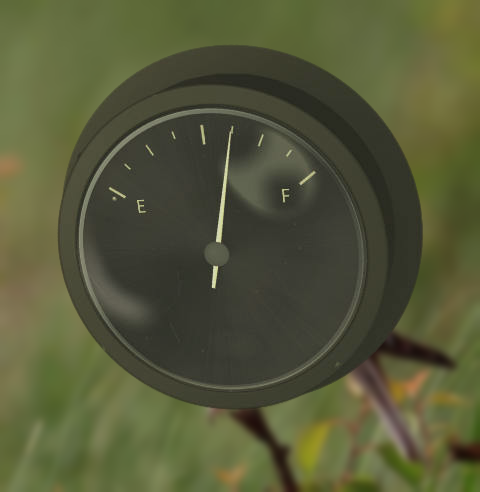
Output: **0.625**
